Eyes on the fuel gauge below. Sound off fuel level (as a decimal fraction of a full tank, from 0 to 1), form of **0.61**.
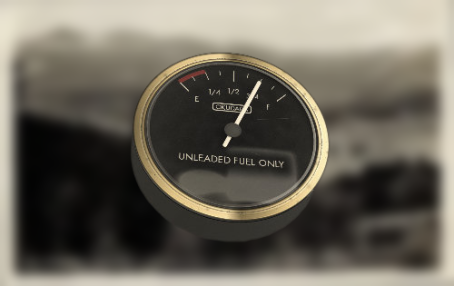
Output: **0.75**
